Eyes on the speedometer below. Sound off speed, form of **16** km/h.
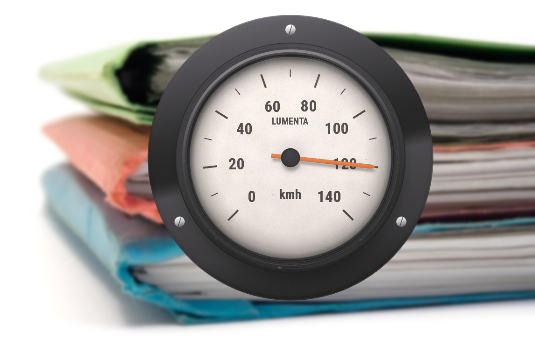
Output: **120** km/h
